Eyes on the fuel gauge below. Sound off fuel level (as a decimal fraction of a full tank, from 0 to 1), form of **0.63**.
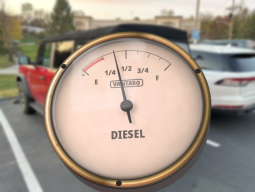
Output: **0.375**
